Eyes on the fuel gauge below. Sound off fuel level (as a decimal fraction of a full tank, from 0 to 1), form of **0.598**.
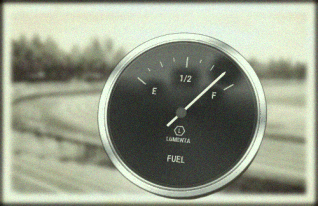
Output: **0.875**
